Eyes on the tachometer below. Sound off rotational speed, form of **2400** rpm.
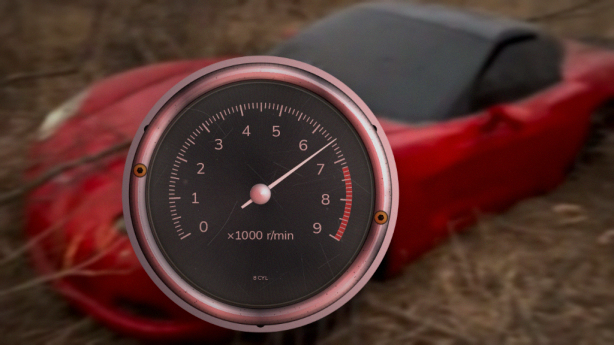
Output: **6500** rpm
